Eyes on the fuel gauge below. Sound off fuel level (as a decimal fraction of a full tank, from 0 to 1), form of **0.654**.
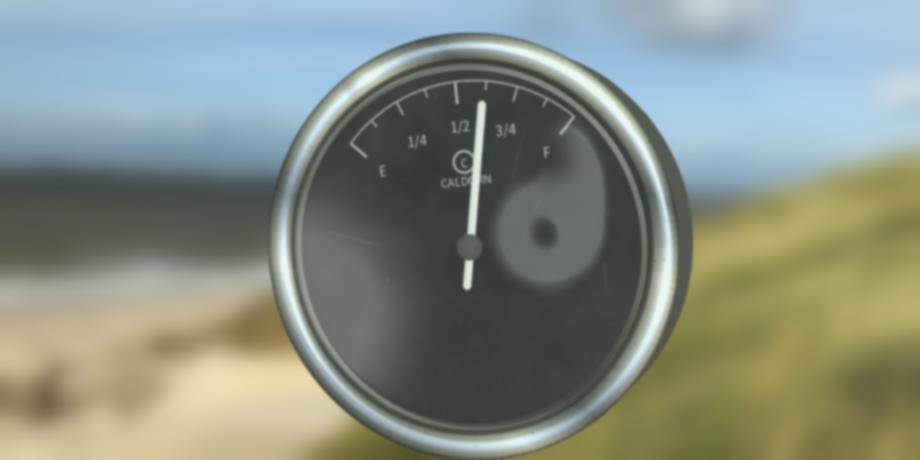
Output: **0.625**
